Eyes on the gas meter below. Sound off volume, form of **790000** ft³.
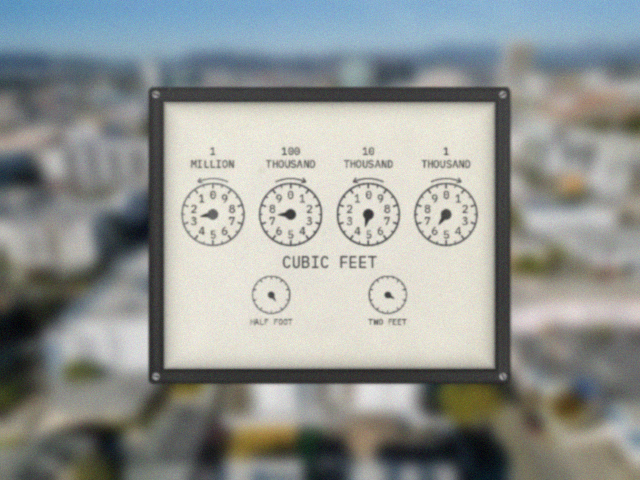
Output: **274600** ft³
